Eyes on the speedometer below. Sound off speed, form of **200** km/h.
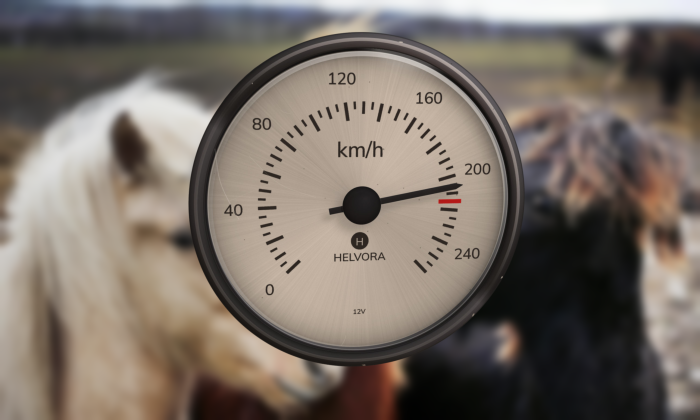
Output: **205** km/h
